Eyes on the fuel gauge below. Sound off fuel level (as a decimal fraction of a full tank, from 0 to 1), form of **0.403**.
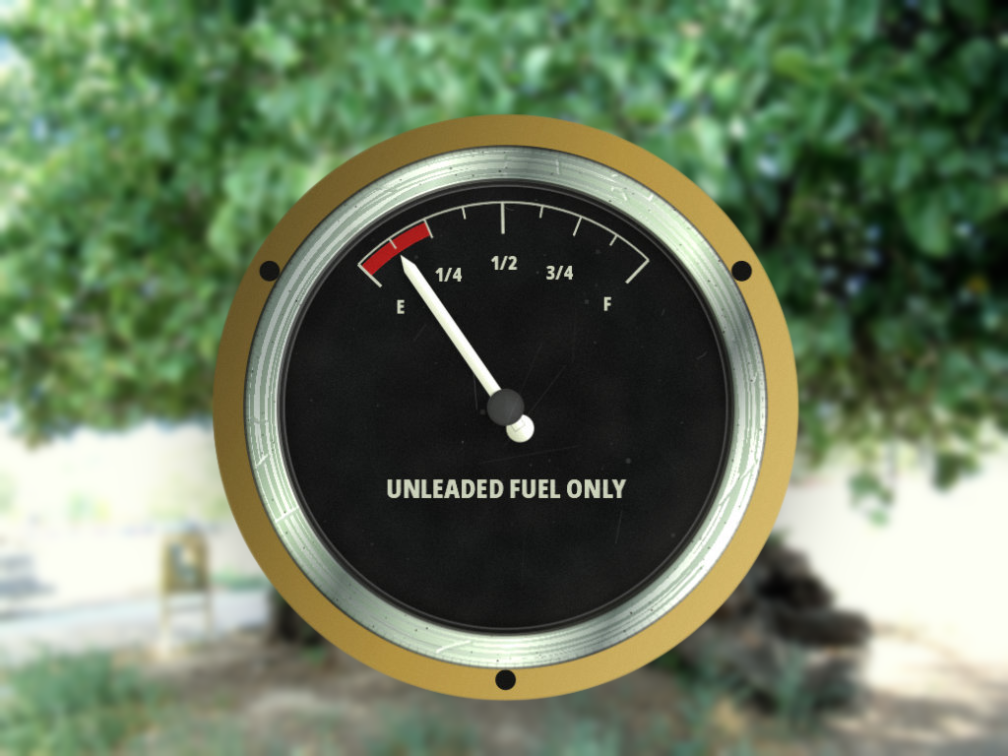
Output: **0.125**
